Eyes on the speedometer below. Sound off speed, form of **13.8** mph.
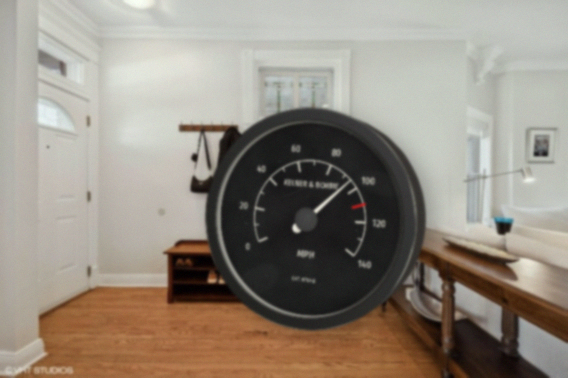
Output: **95** mph
